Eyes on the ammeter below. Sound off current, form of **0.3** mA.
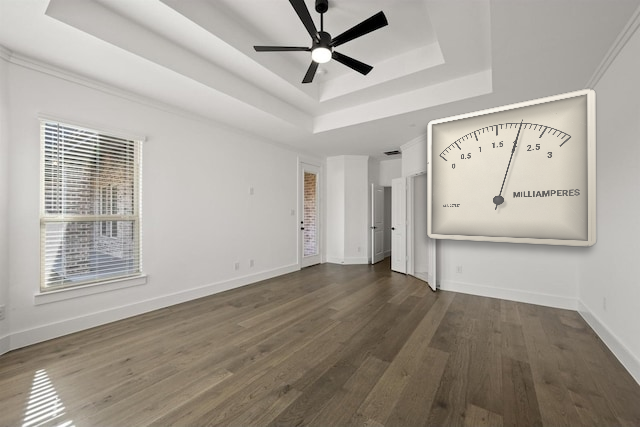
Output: **2** mA
